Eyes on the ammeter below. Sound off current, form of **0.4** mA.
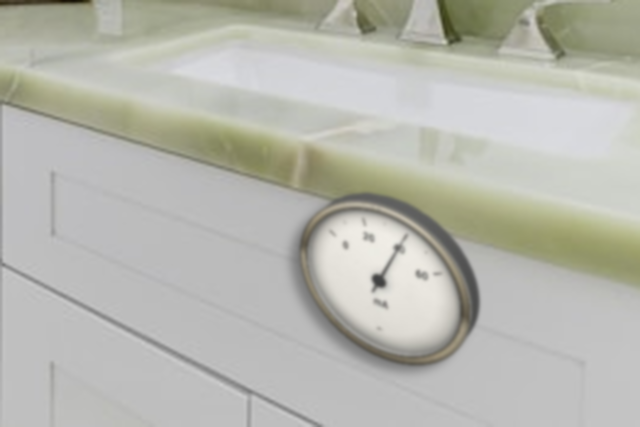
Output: **40** mA
